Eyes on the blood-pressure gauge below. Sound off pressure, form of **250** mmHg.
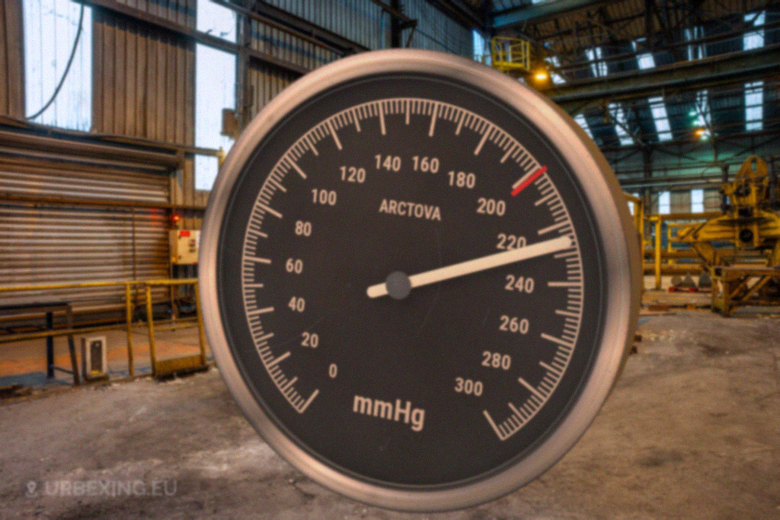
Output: **226** mmHg
